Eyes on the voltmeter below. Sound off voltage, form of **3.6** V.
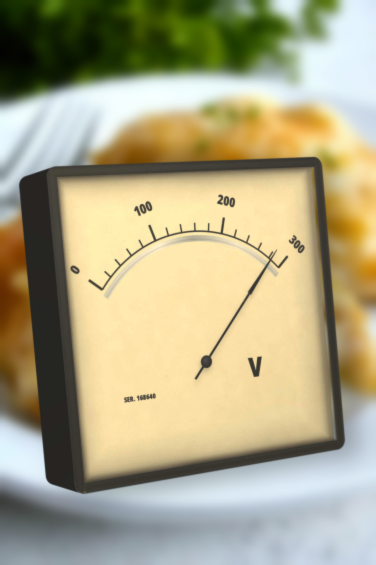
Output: **280** V
